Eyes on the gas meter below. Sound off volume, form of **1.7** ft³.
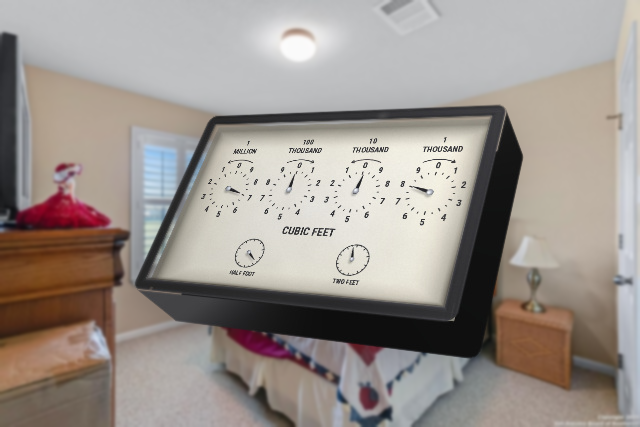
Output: **699800** ft³
